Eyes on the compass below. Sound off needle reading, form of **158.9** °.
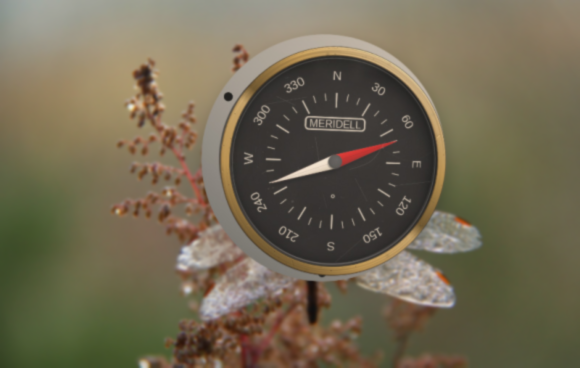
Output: **70** °
